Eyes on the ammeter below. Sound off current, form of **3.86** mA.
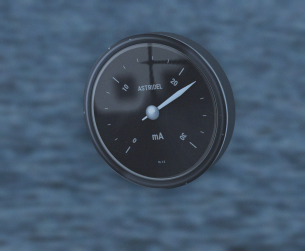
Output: **22** mA
